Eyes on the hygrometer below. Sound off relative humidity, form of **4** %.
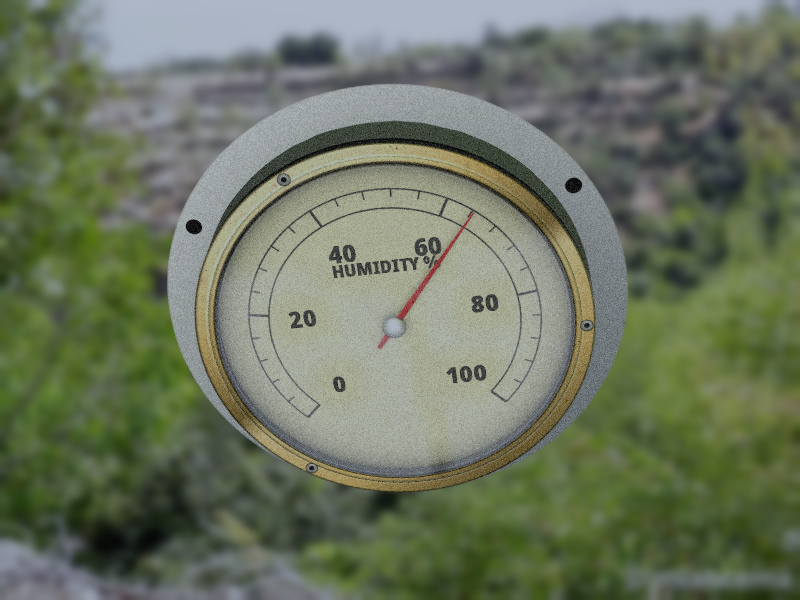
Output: **64** %
